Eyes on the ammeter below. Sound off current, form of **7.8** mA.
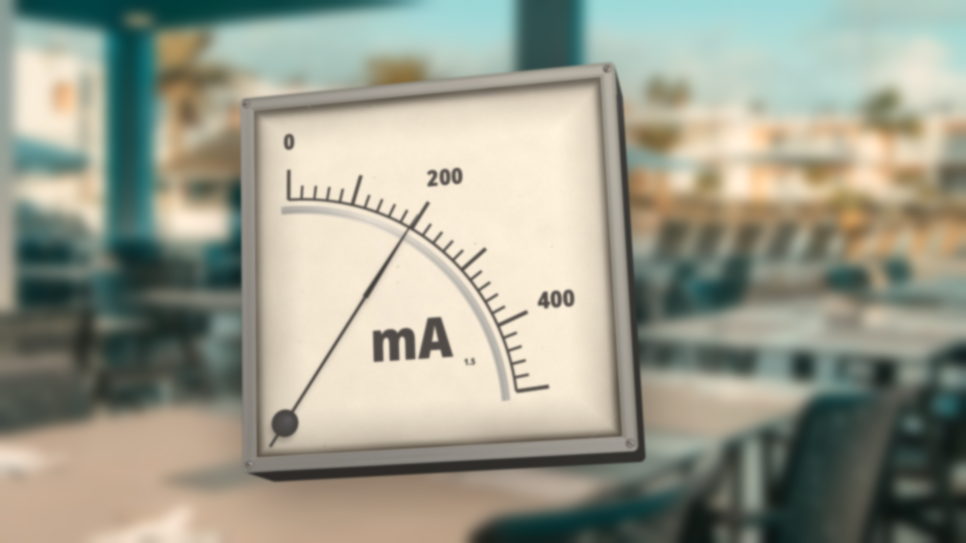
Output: **200** mA
